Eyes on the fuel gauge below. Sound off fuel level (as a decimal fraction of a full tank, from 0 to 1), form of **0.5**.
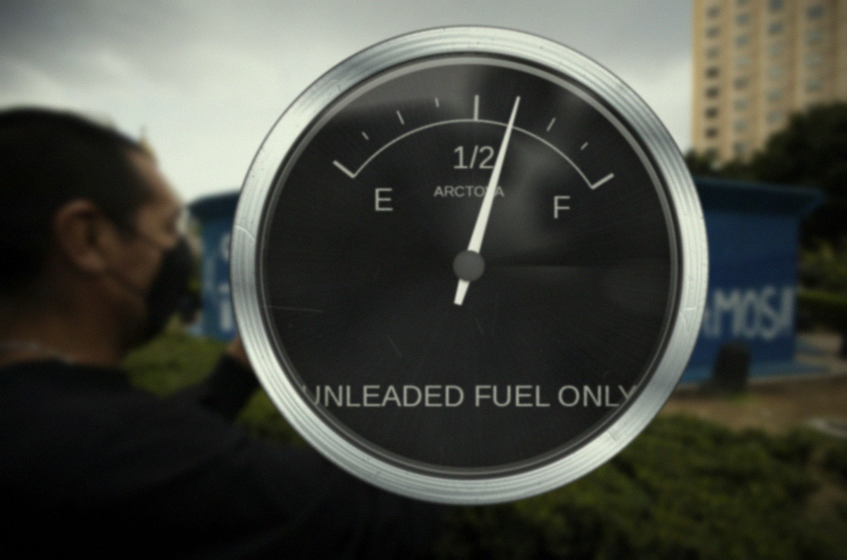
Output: **0.625**
